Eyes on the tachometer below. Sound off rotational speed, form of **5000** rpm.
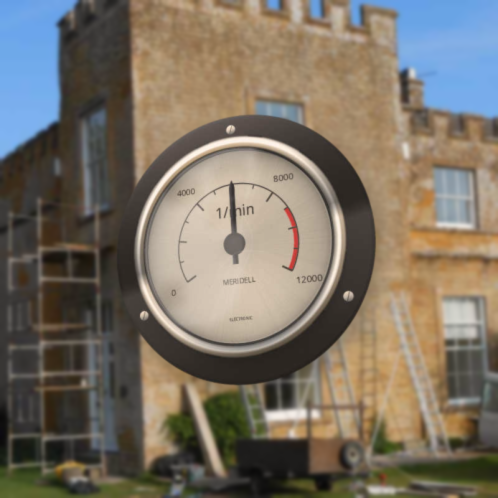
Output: **6000** rpm
